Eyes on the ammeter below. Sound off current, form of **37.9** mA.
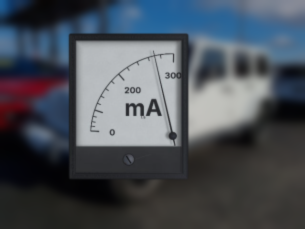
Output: **270** mA
